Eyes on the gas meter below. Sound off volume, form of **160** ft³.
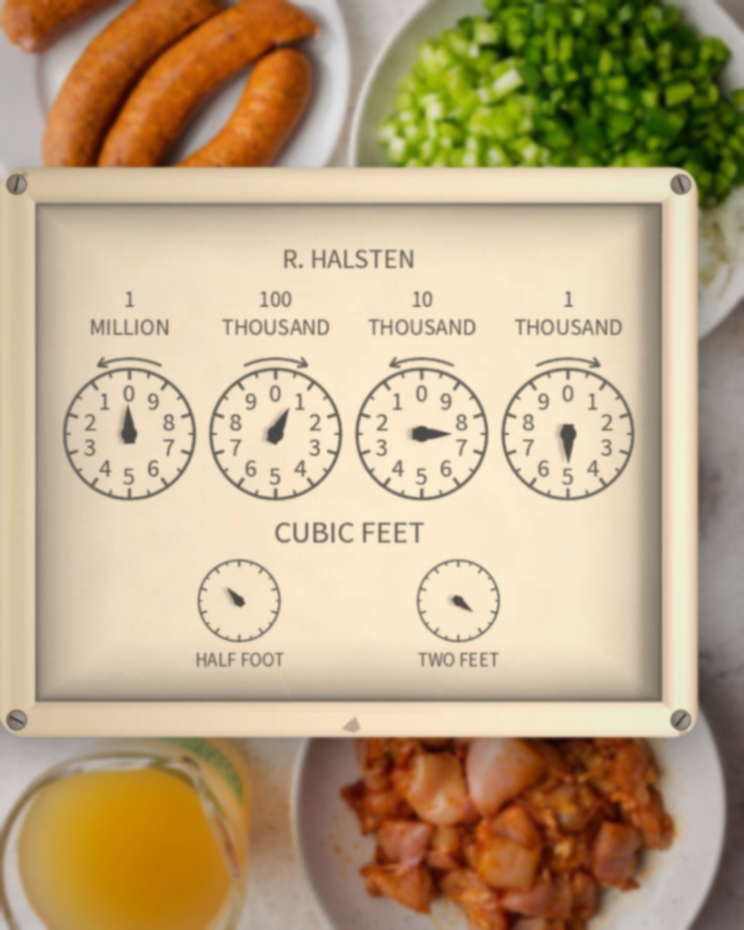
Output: **7500** ft³
